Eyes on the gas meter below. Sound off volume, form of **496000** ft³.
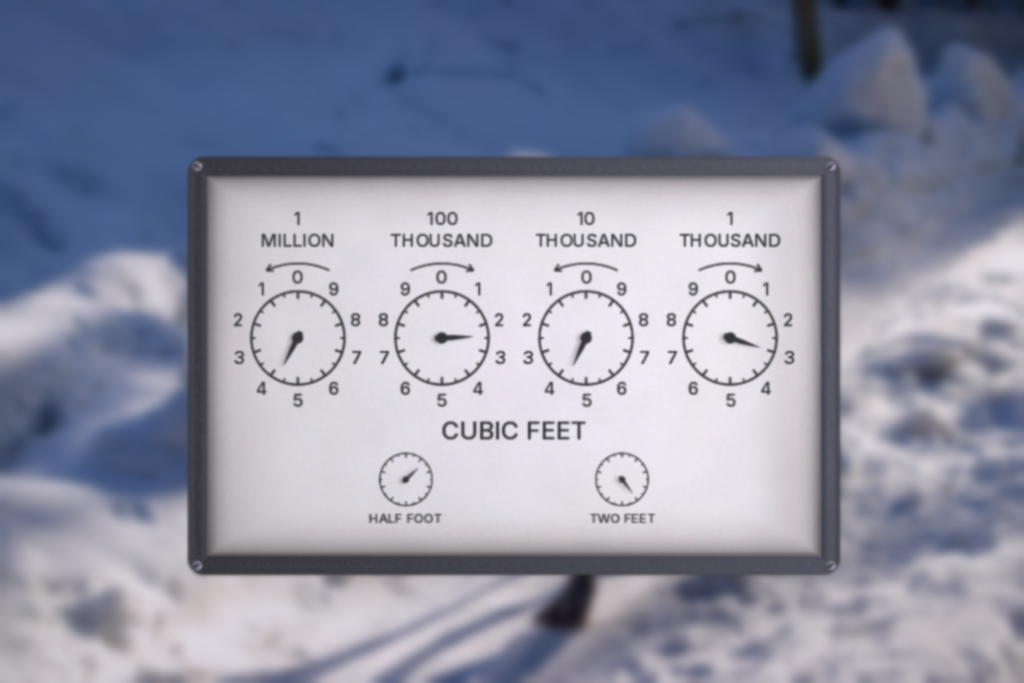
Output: **424300** ft³
